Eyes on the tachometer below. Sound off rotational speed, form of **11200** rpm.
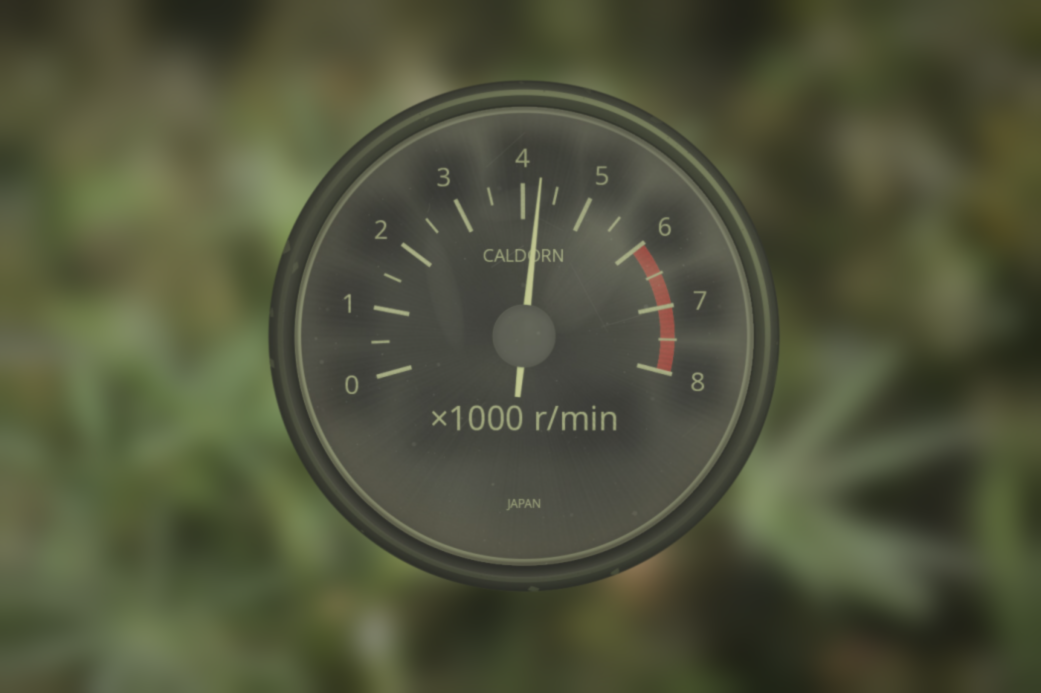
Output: **4250** rpm
